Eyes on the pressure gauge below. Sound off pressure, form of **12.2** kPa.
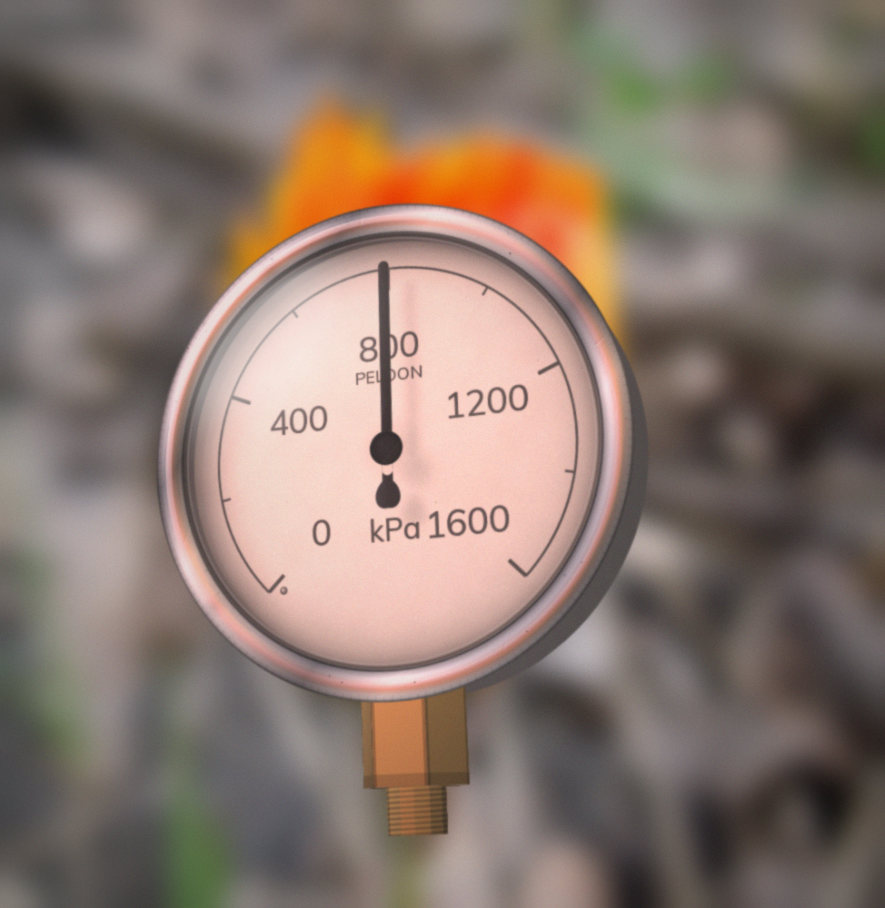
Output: **800** kPa
